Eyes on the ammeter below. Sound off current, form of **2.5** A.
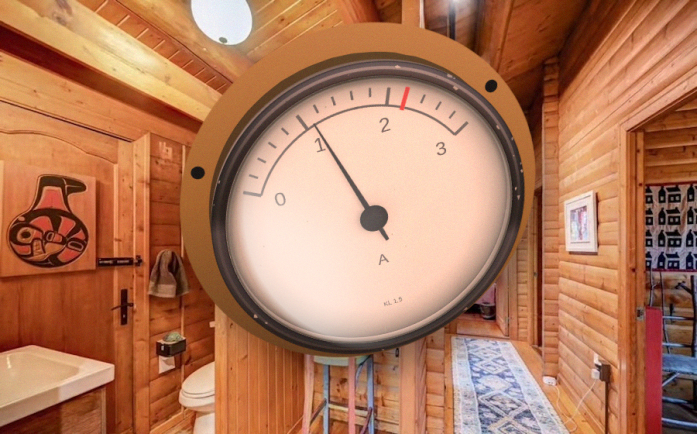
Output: **1.1** A
